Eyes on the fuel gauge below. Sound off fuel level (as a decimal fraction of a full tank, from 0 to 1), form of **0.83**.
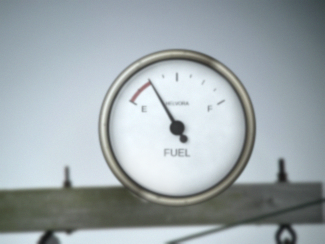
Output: **0.25**
